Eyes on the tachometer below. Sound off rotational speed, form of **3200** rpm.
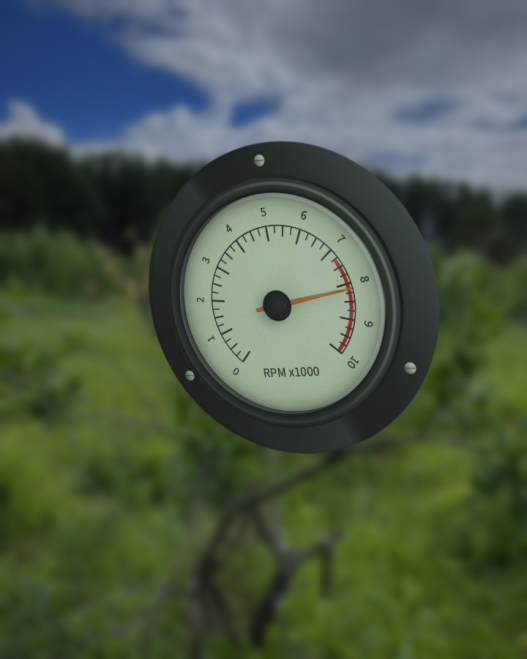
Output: **8125** rpm
